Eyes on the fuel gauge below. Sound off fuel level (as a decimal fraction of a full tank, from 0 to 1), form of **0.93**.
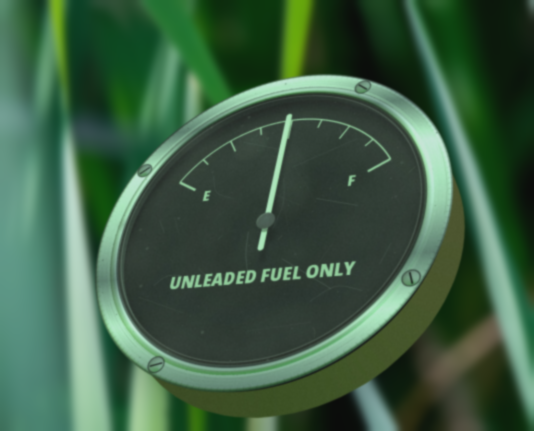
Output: **0.5**
